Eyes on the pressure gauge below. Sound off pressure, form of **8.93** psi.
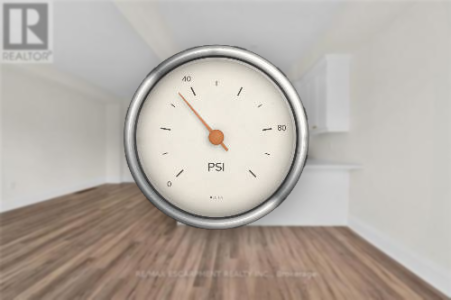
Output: **35** psi
